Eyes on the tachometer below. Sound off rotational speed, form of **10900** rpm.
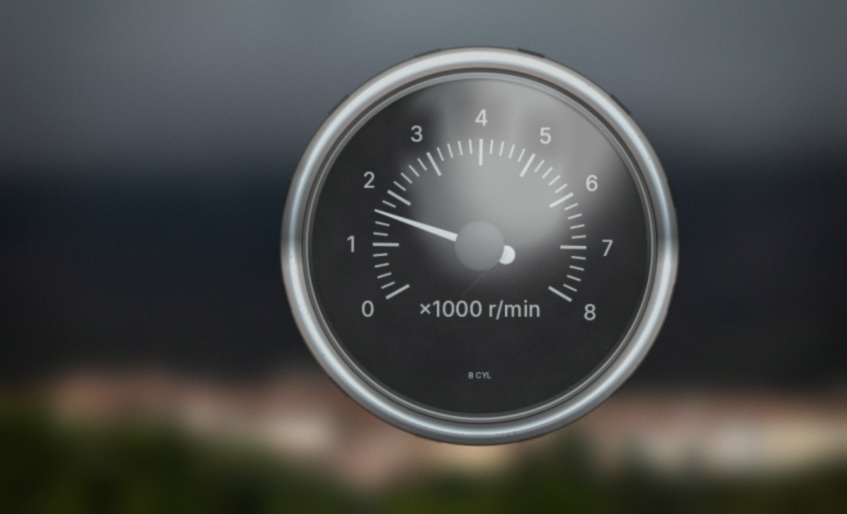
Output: **1600** rpm
